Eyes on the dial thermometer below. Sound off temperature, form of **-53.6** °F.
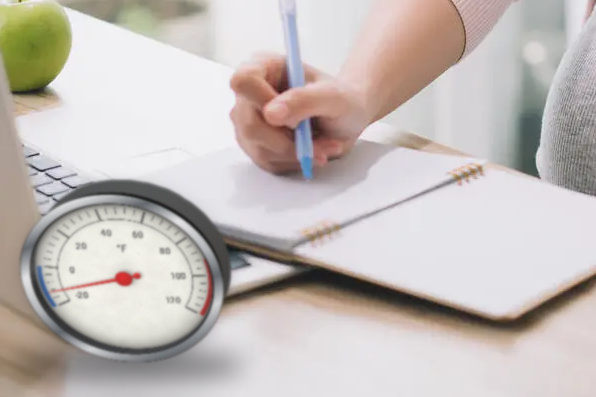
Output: **-12** °F
